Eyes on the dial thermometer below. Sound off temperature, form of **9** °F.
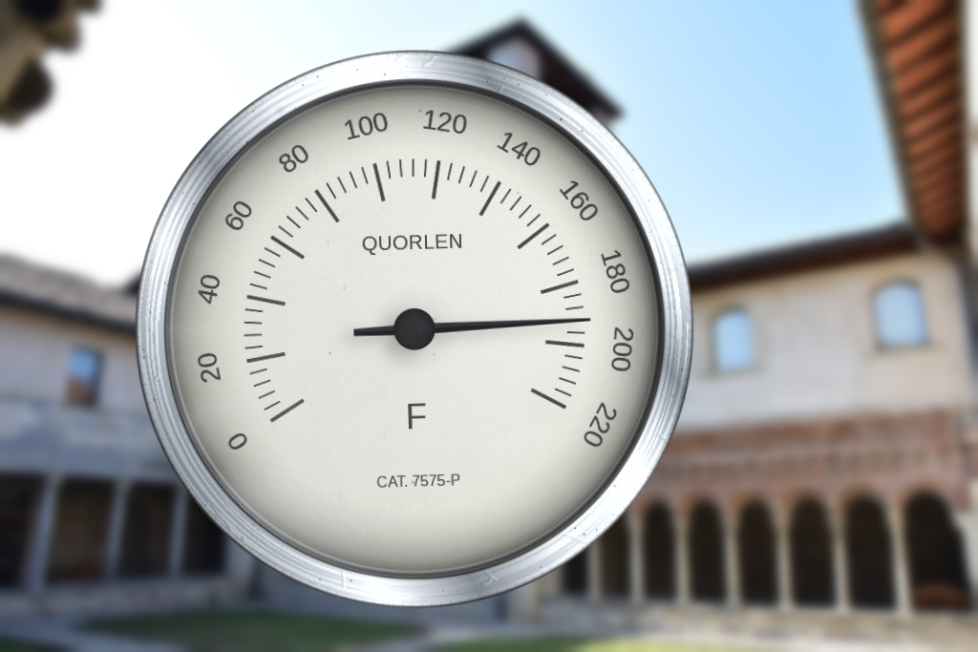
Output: **192** °F
